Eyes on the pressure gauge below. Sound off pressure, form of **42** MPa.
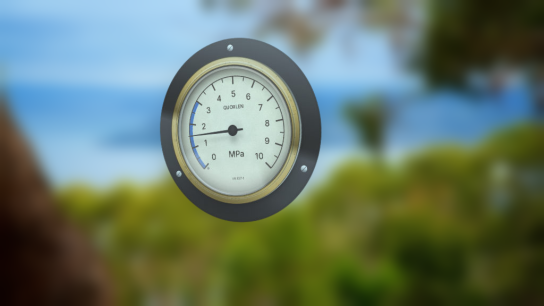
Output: **1.5** MPa
